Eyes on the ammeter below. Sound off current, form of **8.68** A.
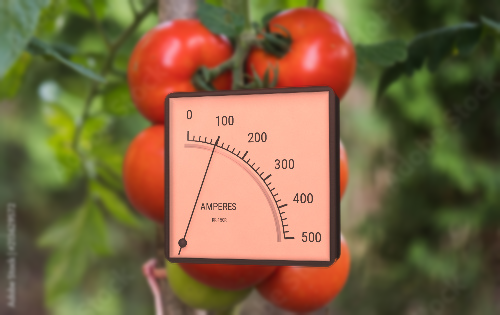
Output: **100** A
